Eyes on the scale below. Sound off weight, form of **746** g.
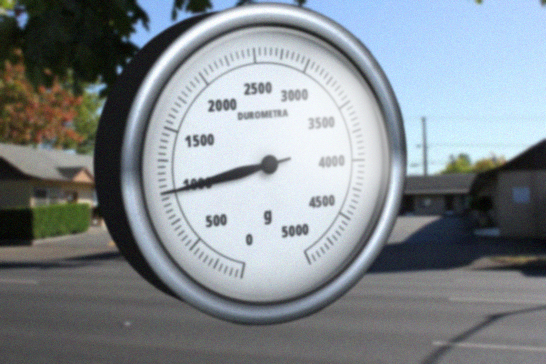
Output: **1000** g
